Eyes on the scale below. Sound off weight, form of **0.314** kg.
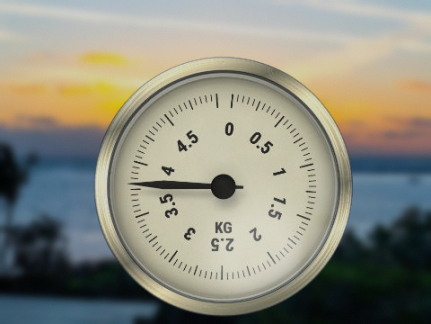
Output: **3.8** kg
